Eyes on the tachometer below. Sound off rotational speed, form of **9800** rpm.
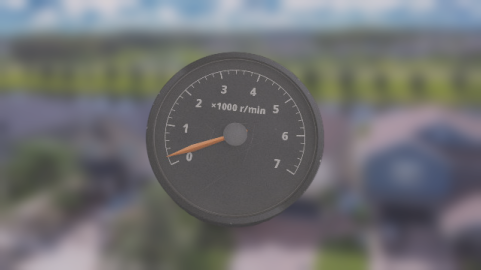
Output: **200** rpm
